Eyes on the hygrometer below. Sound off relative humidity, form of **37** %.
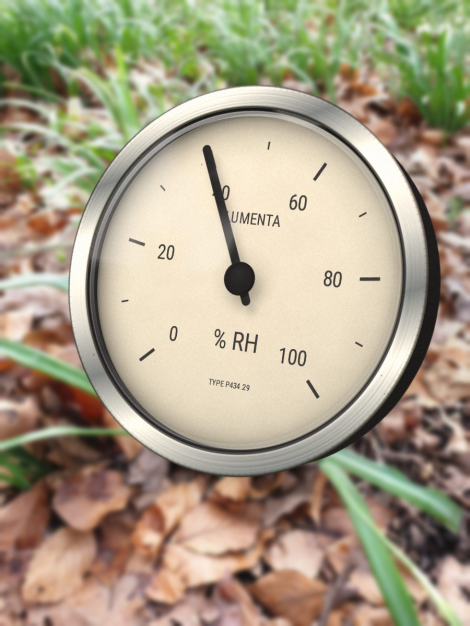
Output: **40** %
